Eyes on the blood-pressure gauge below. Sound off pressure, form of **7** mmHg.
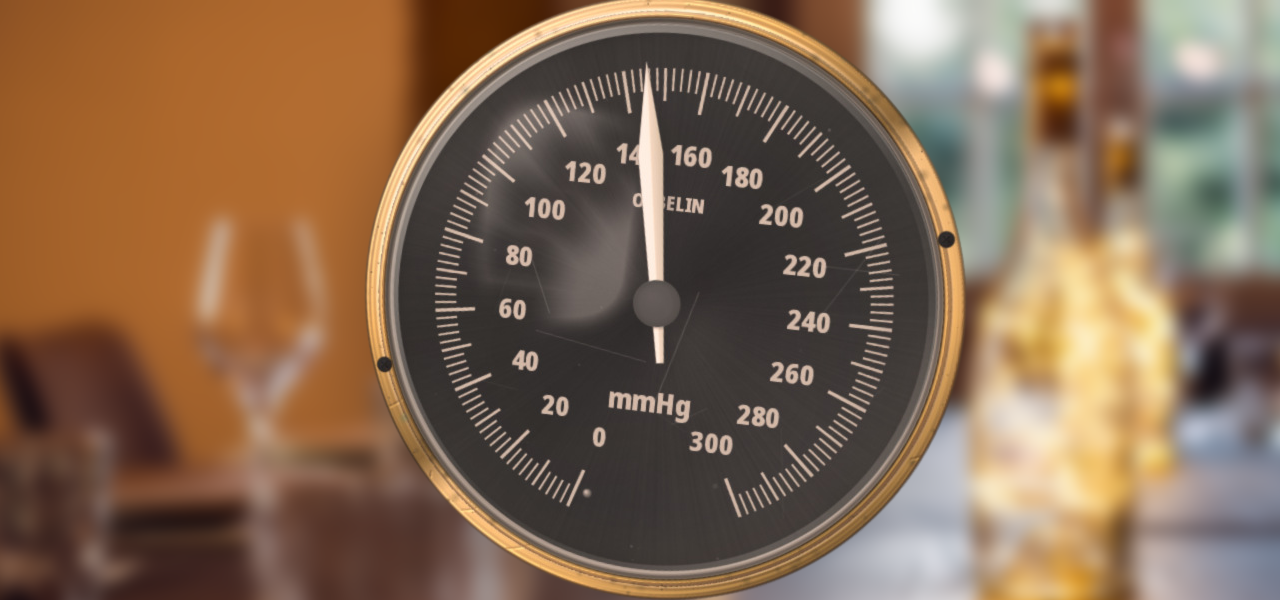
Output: **146** mmHg
